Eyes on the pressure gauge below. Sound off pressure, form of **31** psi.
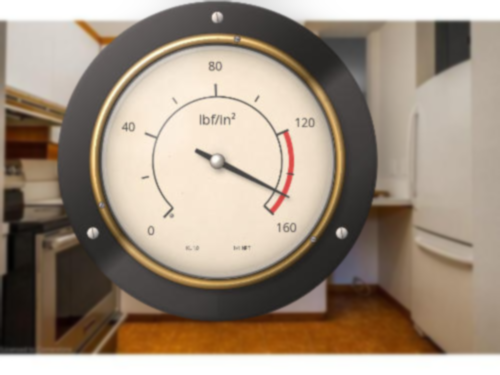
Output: **150** psi
